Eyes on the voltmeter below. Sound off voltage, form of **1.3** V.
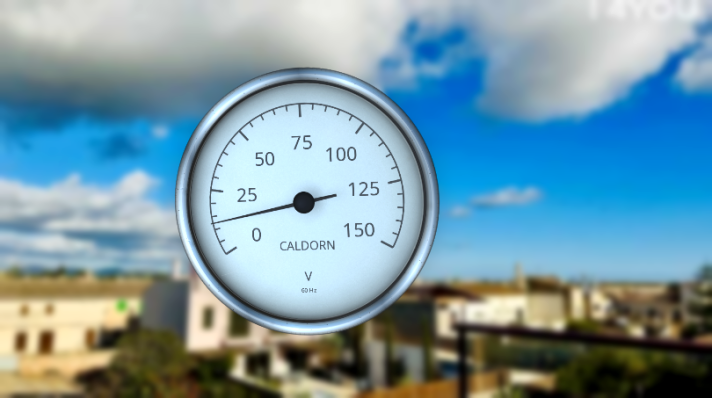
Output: **12.5** V
